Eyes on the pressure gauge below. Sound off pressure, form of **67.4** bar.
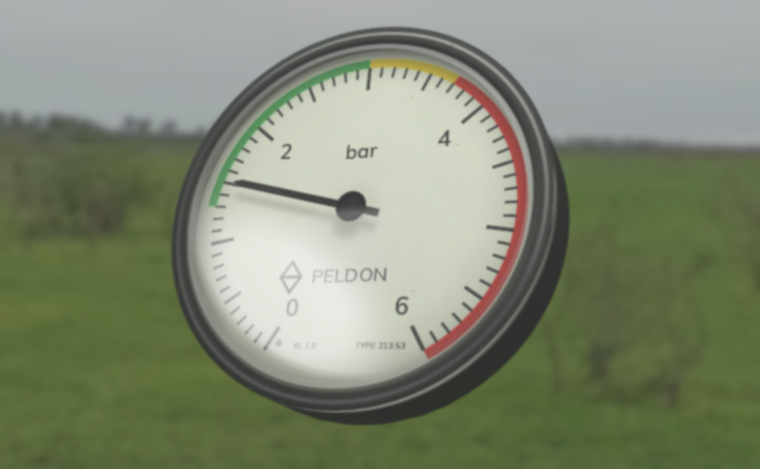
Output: **1.5** bar
